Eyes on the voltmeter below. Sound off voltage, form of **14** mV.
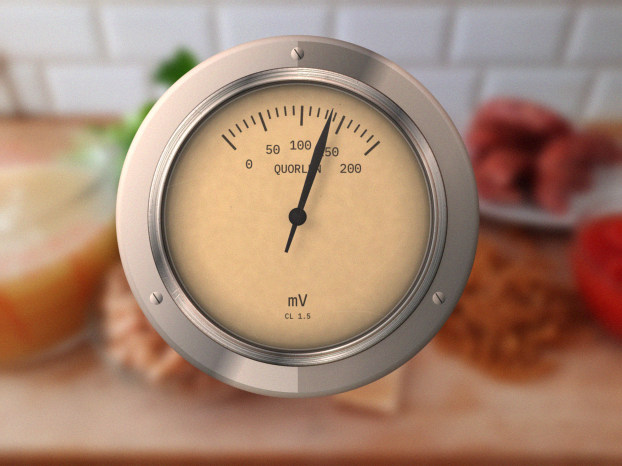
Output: **135** mV
